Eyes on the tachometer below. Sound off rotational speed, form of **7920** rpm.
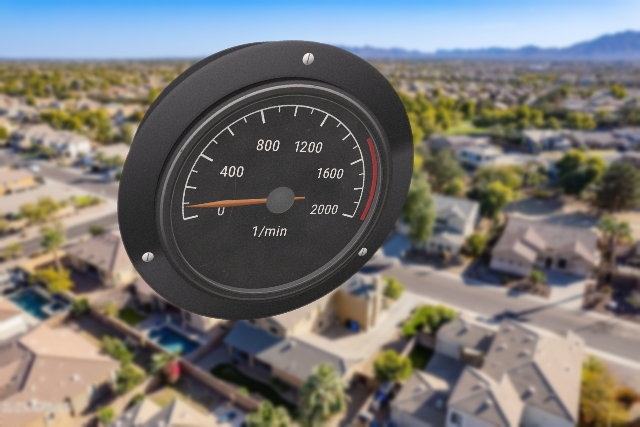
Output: **100** rpm
